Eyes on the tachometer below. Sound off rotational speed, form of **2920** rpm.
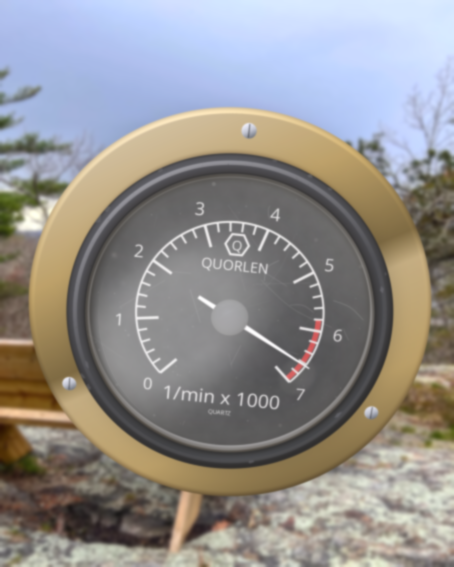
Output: **6600** rpm
